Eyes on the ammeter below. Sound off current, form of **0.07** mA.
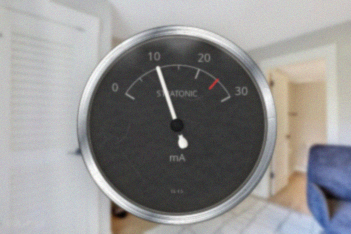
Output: **10** mA
